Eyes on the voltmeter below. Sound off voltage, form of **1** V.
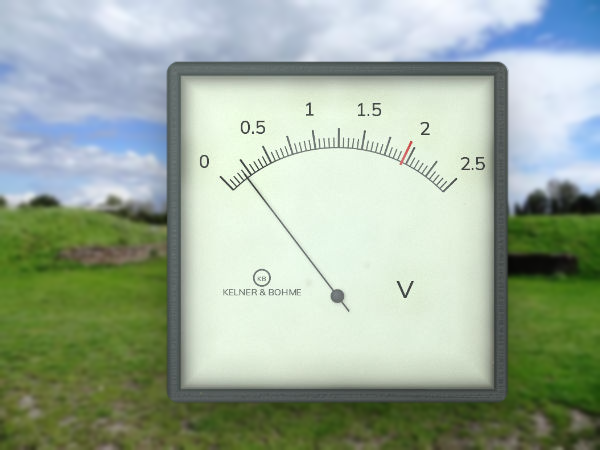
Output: **0.2** V
